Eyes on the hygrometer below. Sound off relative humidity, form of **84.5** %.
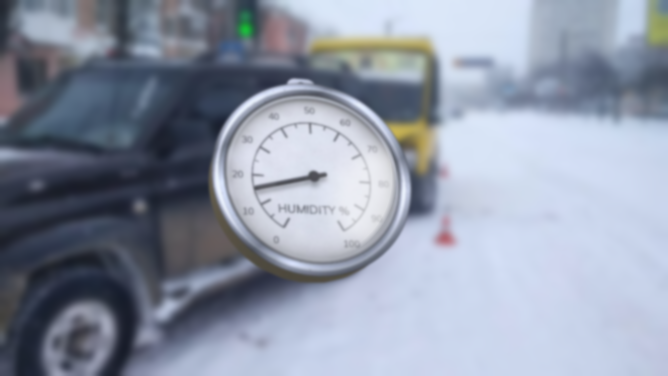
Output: **15** %
